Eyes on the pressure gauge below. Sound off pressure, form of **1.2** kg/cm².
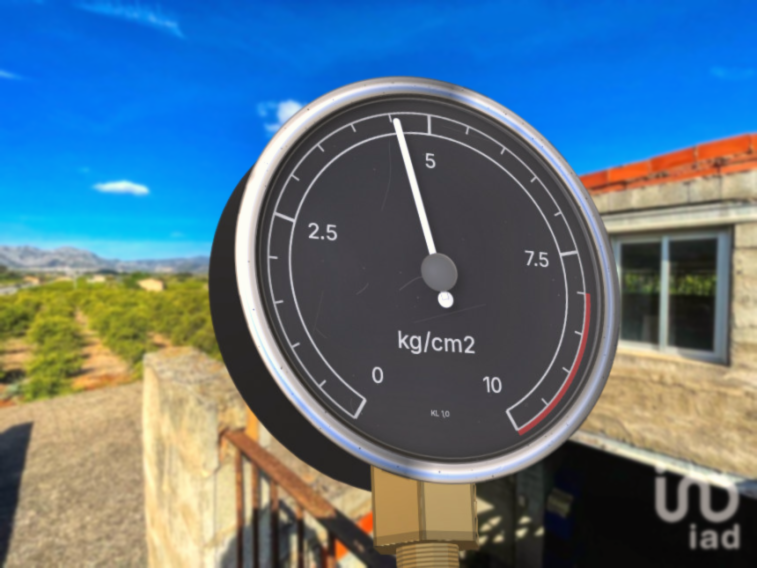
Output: **4.5** kg/cm²
